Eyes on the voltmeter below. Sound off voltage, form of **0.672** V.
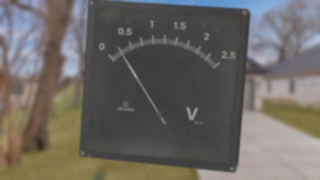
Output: **0.25** V
